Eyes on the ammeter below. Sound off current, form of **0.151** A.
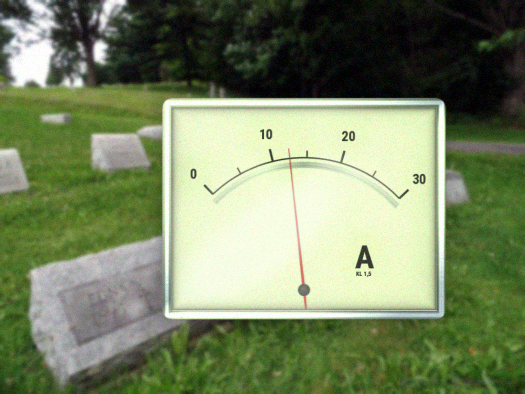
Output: **12.5** A
